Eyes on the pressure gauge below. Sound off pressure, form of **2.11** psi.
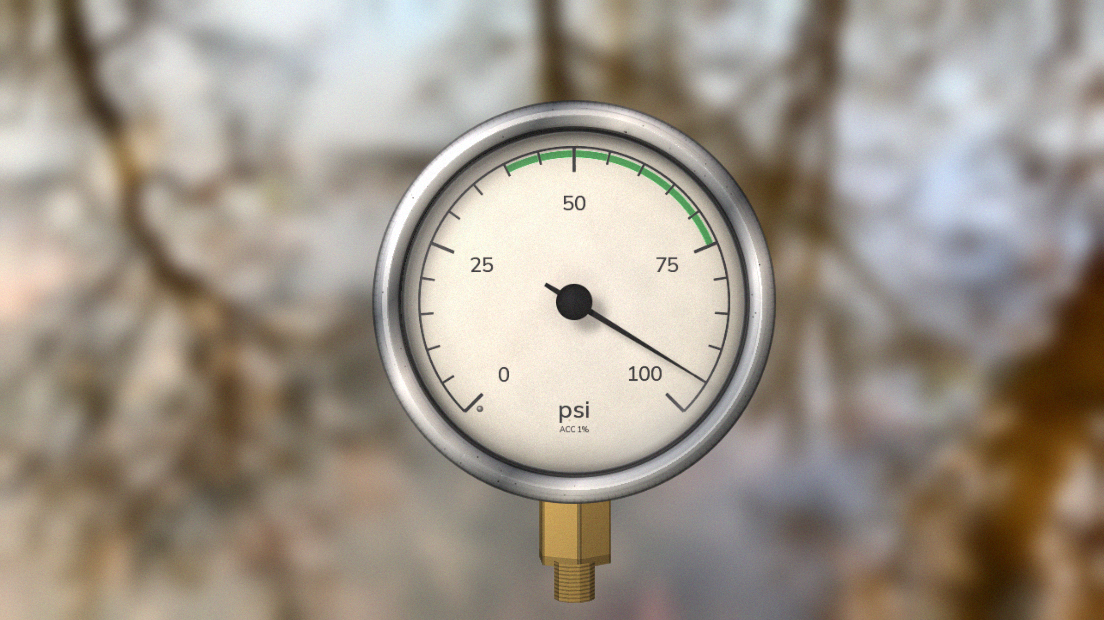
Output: **95** psi
